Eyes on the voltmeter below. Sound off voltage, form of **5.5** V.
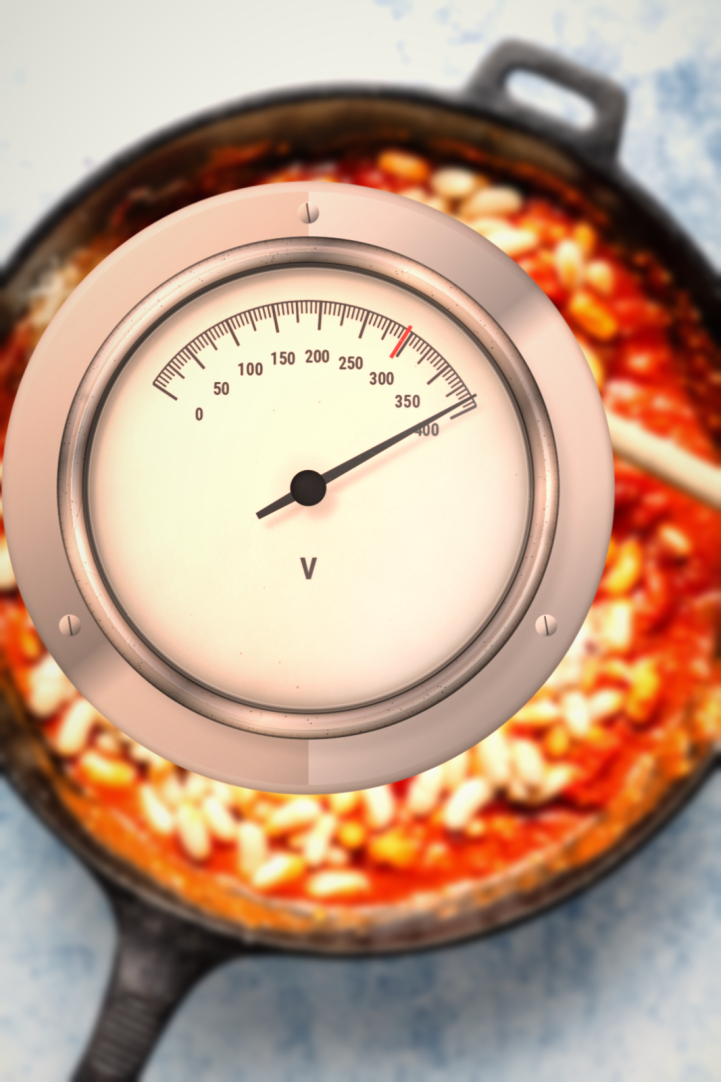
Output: **390** V
